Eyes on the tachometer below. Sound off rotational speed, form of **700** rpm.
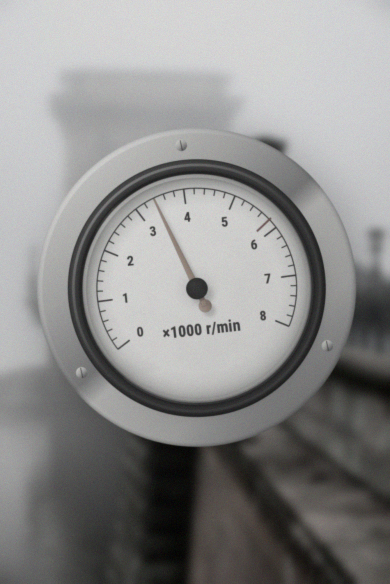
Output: **3400** rpm
